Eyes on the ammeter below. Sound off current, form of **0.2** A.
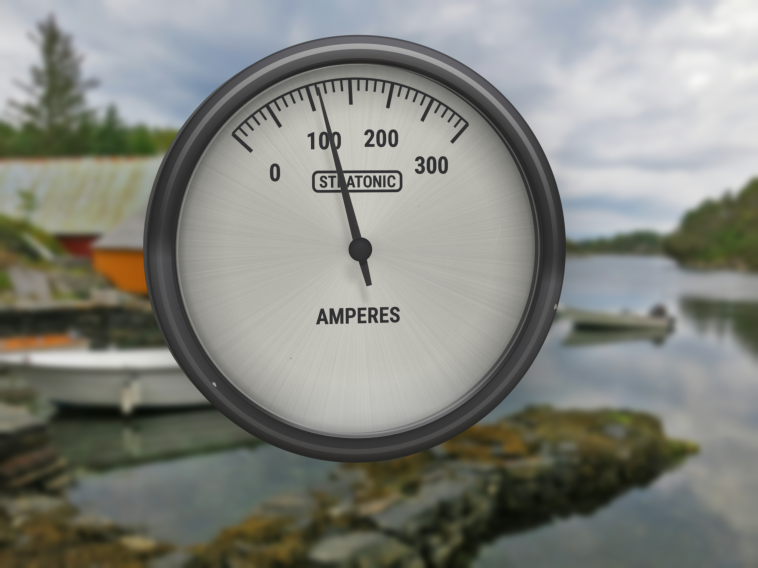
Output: **110** A
